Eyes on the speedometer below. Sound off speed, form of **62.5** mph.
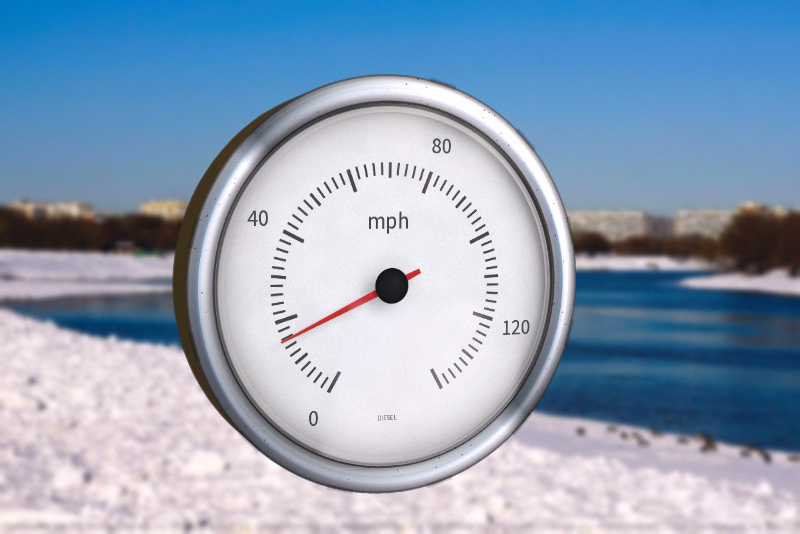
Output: **16** mph
